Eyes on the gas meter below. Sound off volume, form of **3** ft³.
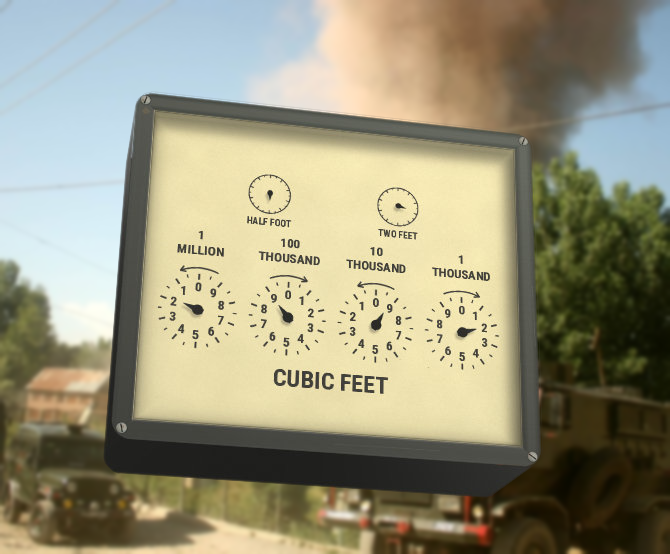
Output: **189200** ft³
